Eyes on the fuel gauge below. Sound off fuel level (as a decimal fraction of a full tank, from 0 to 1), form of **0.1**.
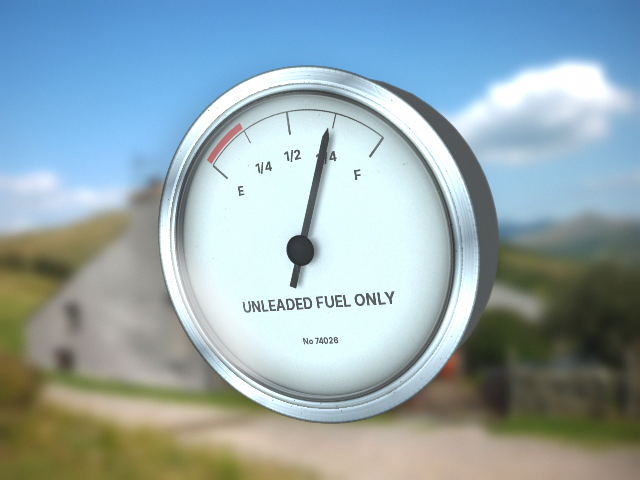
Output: **0.75**
